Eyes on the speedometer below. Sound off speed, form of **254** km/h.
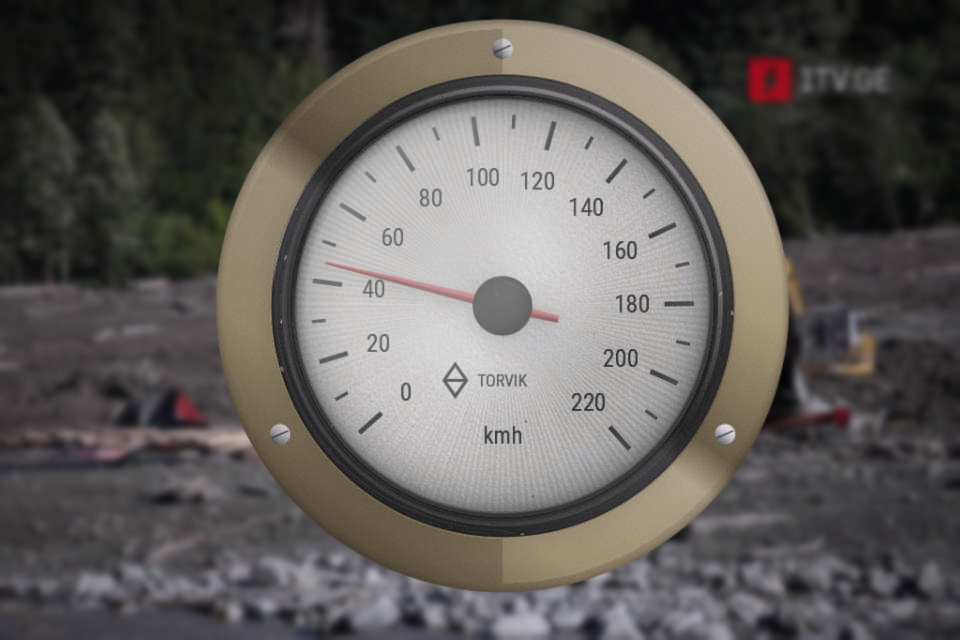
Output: **45** km/h
